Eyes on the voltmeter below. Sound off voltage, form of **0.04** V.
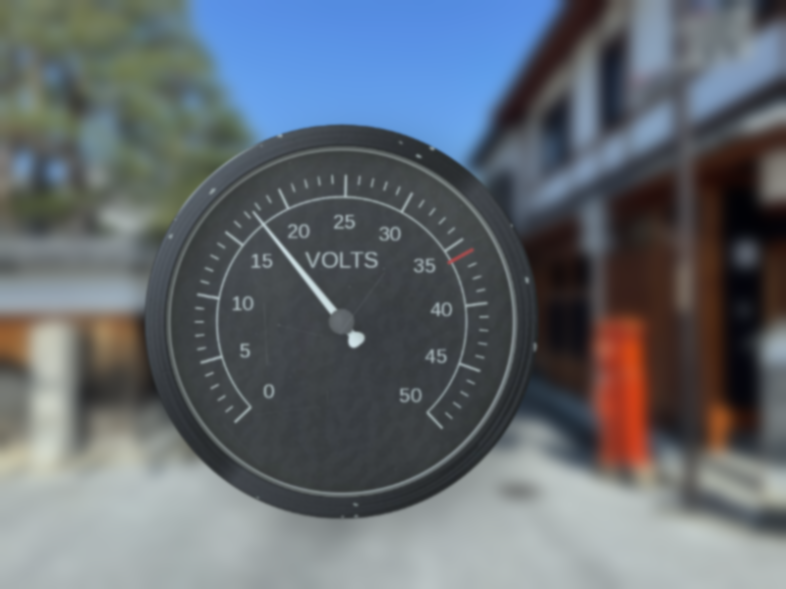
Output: **17.5** V
